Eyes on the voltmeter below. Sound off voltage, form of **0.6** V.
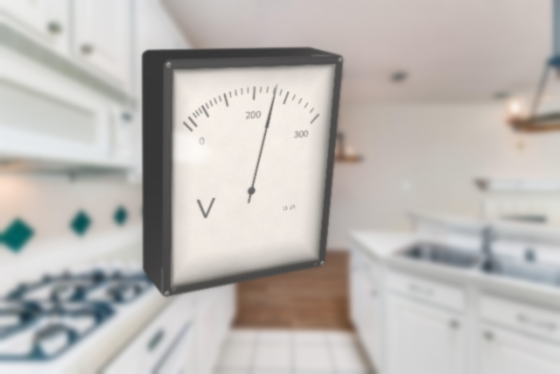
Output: **230** V
